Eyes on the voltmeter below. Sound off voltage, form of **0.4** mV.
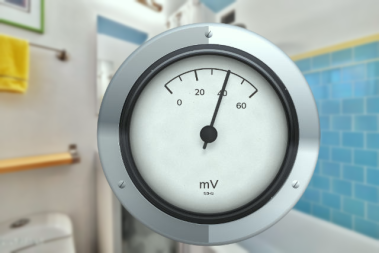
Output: **40** mV
